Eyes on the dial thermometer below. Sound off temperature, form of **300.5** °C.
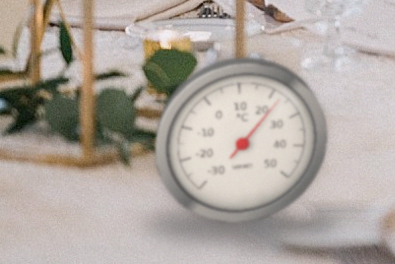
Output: **22.5** °C
